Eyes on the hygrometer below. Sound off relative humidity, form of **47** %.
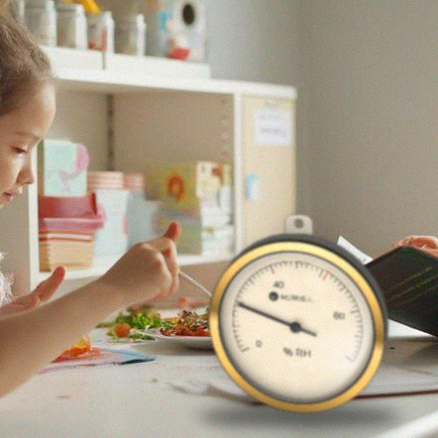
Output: **20** %
